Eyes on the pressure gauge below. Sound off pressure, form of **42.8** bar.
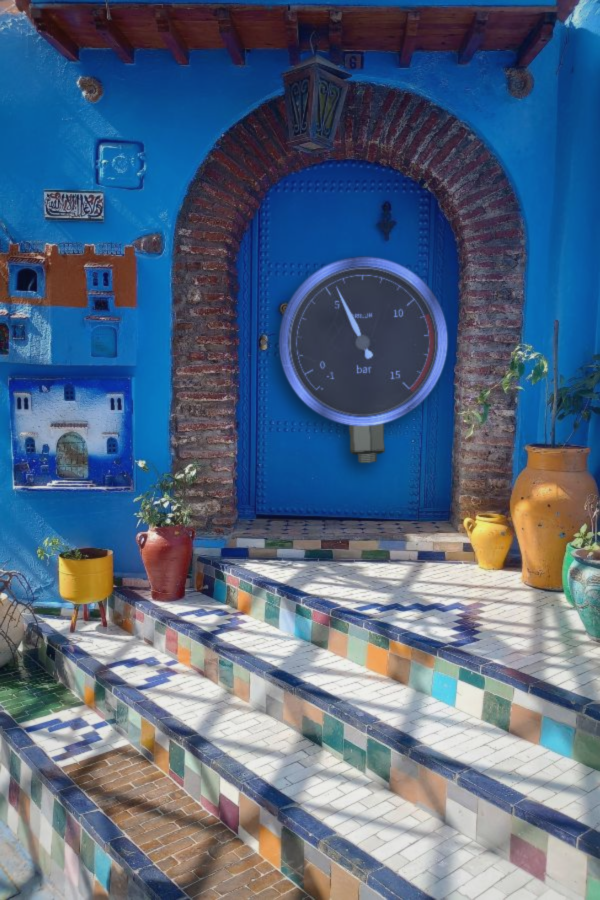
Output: **5.5** bar
